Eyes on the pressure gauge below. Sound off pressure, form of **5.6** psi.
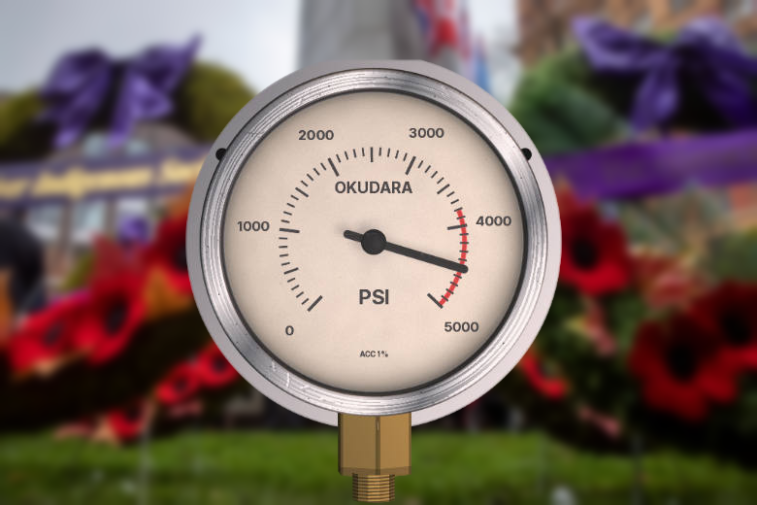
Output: **4500** psi
